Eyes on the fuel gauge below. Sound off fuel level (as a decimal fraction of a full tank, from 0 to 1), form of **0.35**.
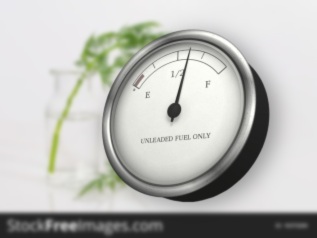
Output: **0.625**
